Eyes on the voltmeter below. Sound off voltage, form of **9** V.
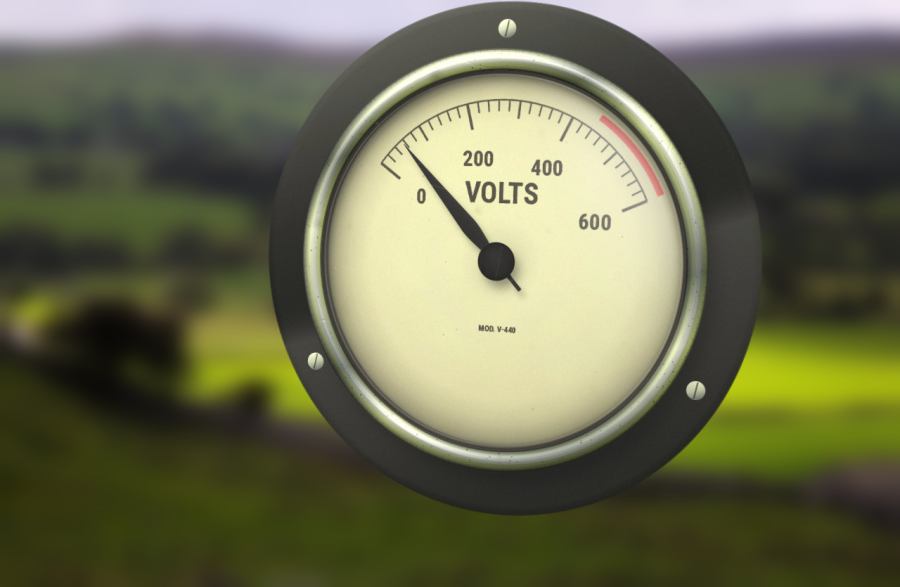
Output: **60** V
